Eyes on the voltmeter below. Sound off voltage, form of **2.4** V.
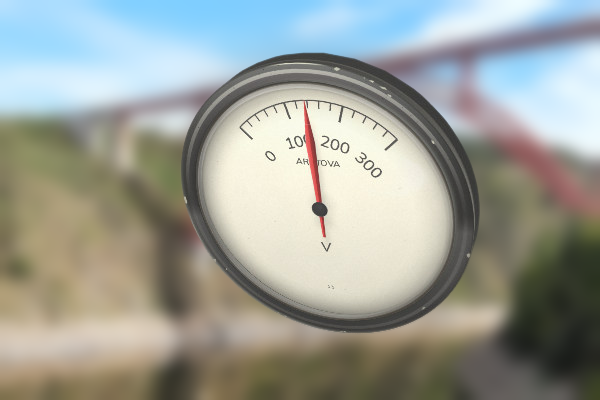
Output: **140** V
